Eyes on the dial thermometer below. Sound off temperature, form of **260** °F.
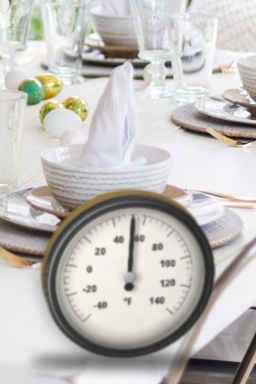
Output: **52** °F
